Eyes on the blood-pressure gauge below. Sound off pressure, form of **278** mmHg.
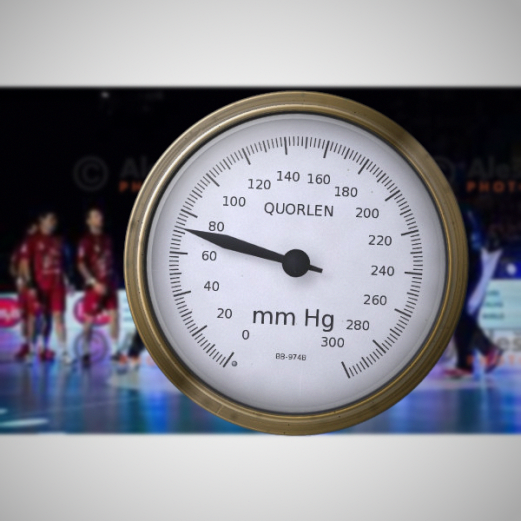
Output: **72** mmHg
